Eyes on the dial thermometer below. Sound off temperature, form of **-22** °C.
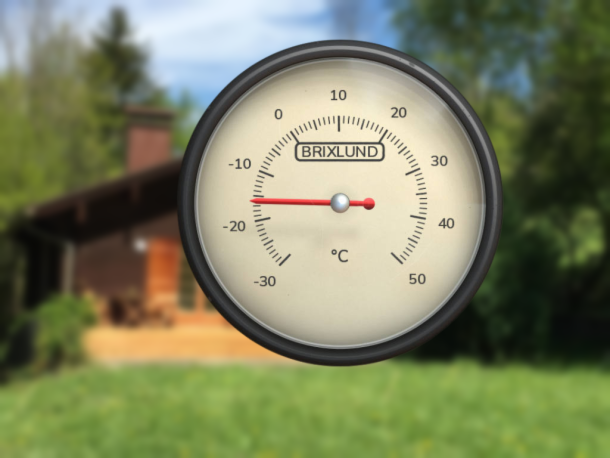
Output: **-16** °C
